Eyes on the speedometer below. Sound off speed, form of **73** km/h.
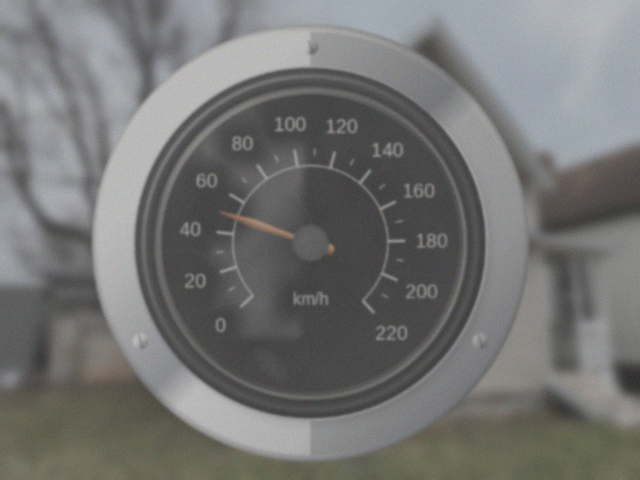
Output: **50** km/h
